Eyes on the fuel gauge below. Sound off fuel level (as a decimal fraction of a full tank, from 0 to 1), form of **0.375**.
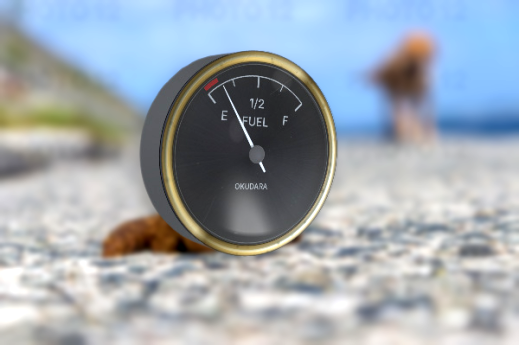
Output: **0.125**
